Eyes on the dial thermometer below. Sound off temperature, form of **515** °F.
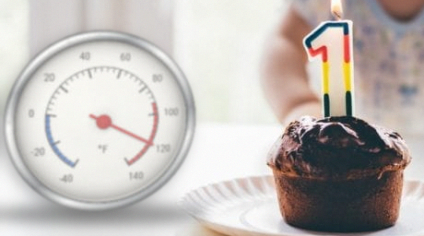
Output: **120** °F
